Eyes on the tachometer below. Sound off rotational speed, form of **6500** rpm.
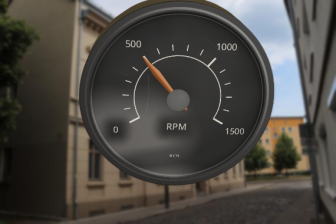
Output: **500** rpm
